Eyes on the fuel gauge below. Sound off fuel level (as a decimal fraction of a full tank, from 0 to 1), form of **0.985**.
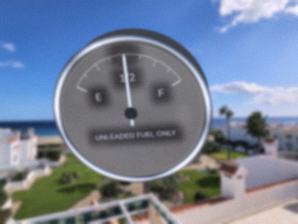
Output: **0.5**
